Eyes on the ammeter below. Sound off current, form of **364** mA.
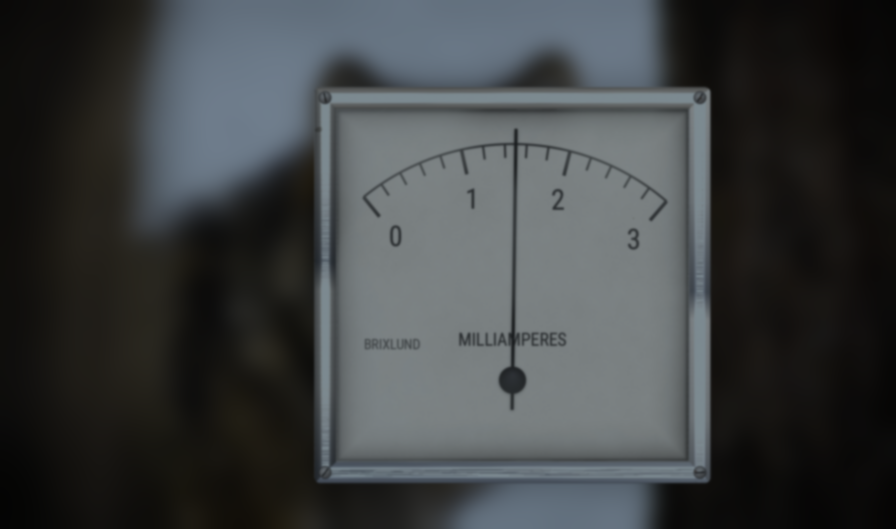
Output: **1.5** mA
